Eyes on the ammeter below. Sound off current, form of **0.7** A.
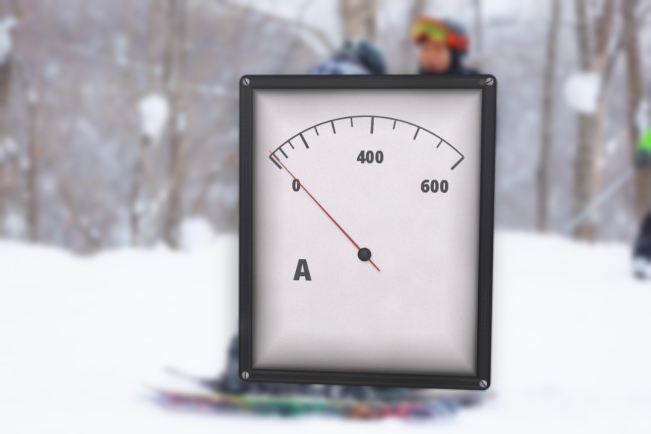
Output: **50** A
